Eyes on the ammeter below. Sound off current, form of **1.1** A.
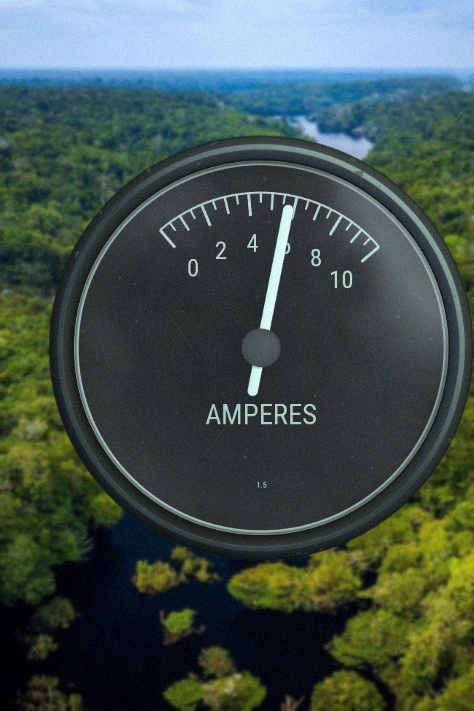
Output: **5.75** A
